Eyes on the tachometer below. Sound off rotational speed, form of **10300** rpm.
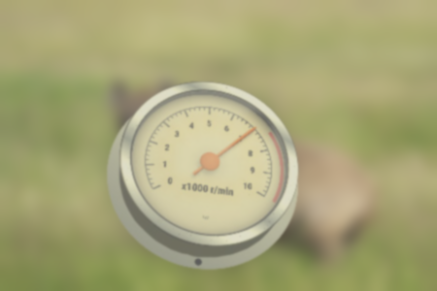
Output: **7000** rpm
